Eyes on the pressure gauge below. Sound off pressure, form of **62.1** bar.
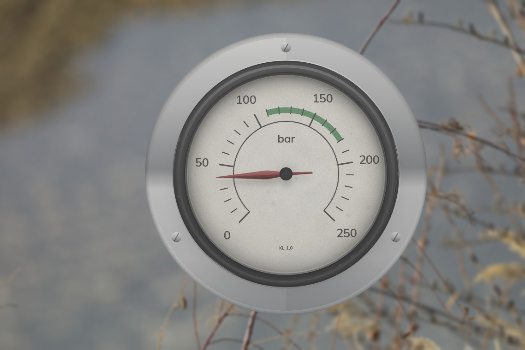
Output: **40** bar
